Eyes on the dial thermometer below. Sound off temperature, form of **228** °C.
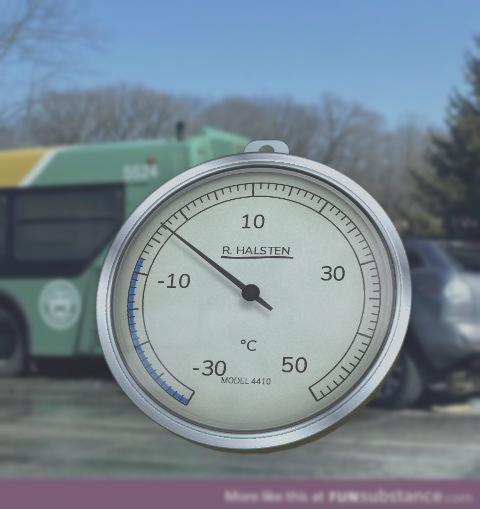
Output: **-3** °C
